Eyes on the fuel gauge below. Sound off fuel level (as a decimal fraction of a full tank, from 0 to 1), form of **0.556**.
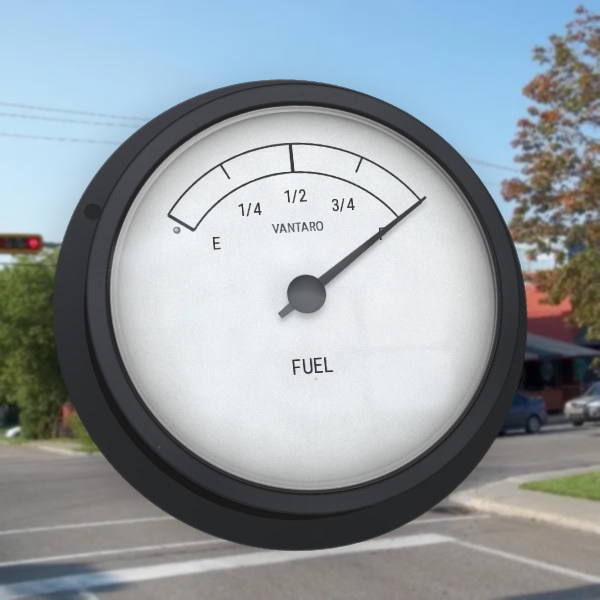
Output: **1**
